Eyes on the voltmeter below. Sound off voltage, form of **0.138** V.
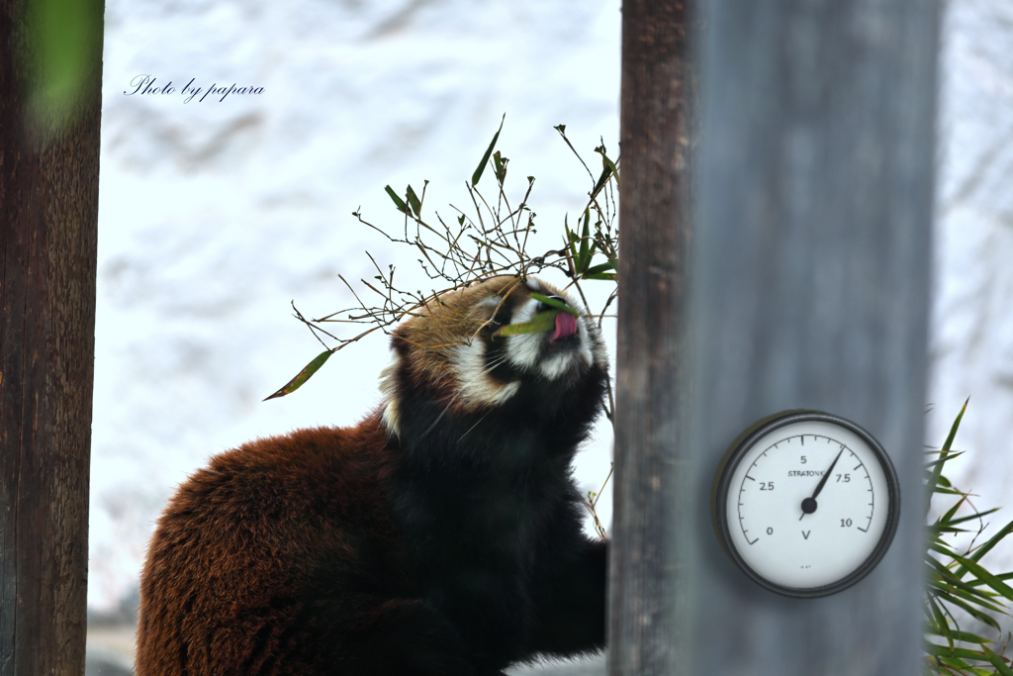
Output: **6.5** V
